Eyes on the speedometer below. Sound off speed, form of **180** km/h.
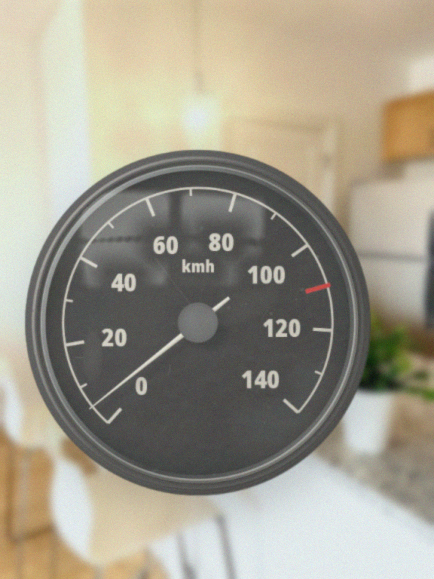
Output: **5** km/h
